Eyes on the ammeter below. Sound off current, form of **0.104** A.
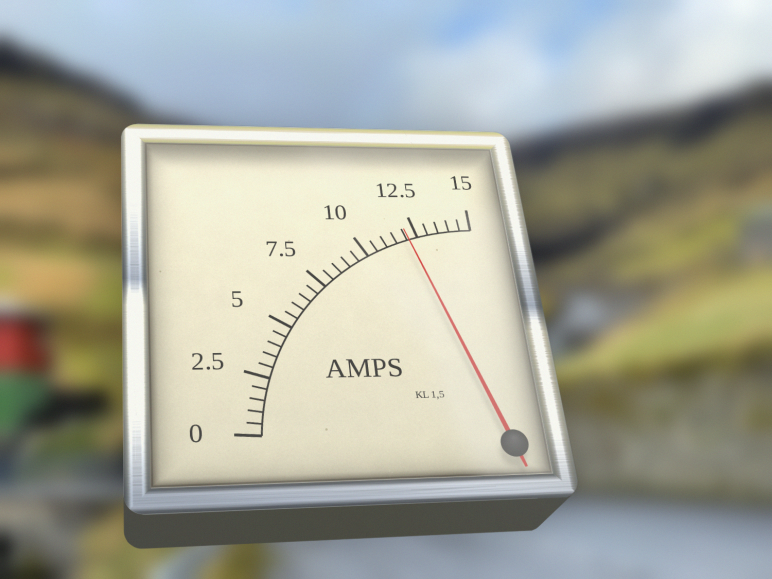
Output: **12** A
